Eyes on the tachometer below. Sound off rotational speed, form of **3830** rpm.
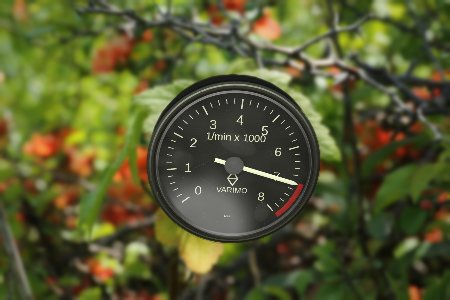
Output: **7000** rpm
